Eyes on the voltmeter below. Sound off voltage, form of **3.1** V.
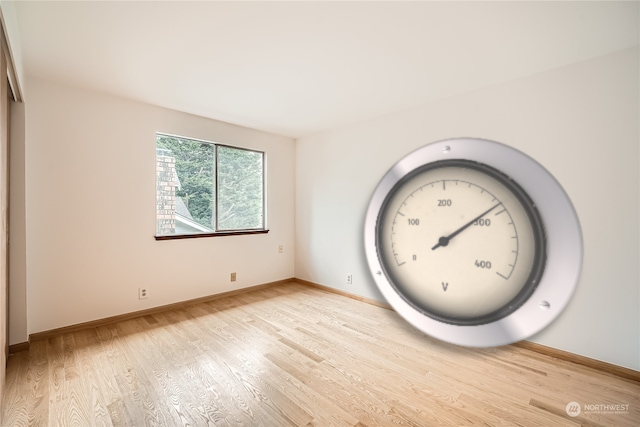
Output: **290** V
